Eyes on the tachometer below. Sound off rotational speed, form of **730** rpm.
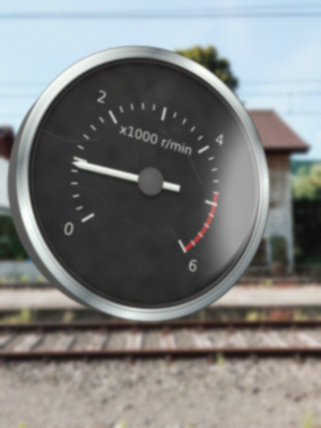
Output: **900** rpm
